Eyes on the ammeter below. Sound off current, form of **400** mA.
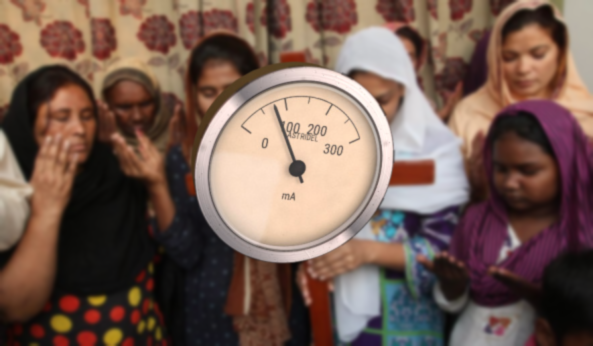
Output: **75** mA
